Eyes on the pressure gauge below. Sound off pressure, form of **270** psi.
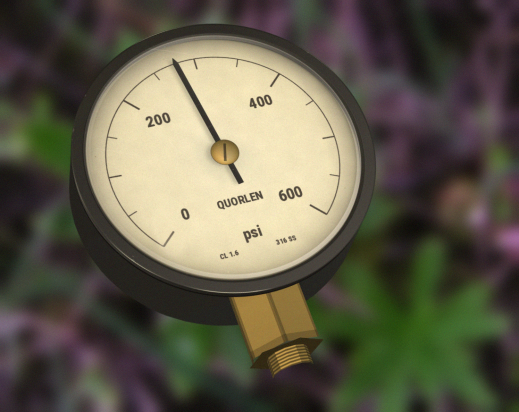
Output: **275** psi
